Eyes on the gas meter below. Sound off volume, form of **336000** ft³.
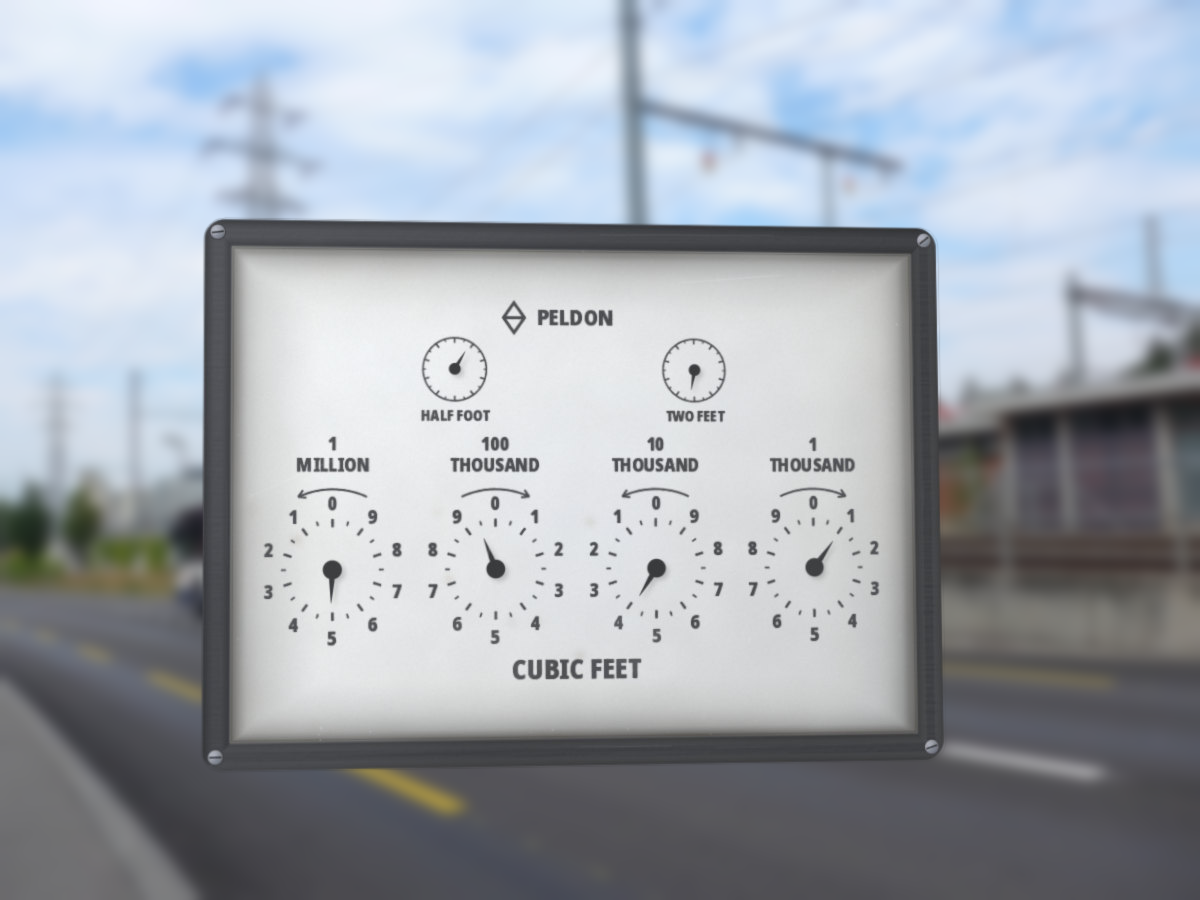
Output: **494100** ft³
